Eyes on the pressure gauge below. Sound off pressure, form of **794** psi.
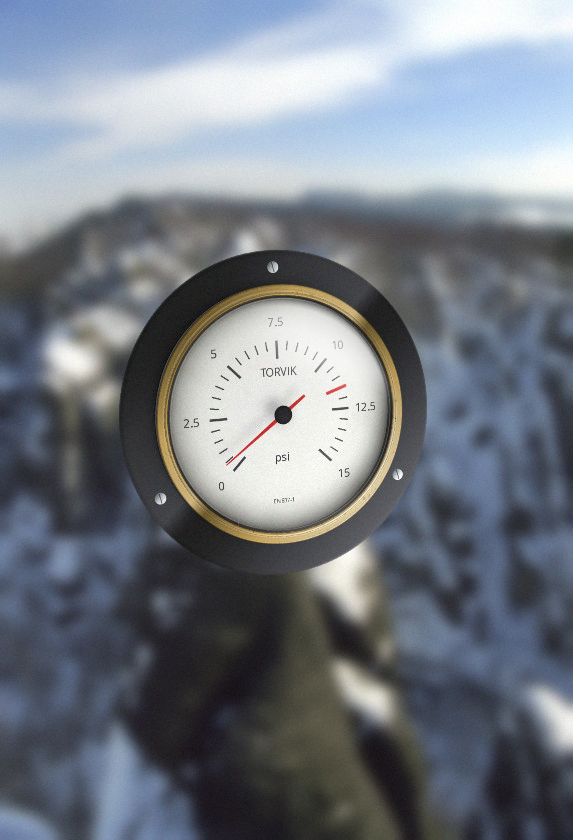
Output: **0.5** psi
